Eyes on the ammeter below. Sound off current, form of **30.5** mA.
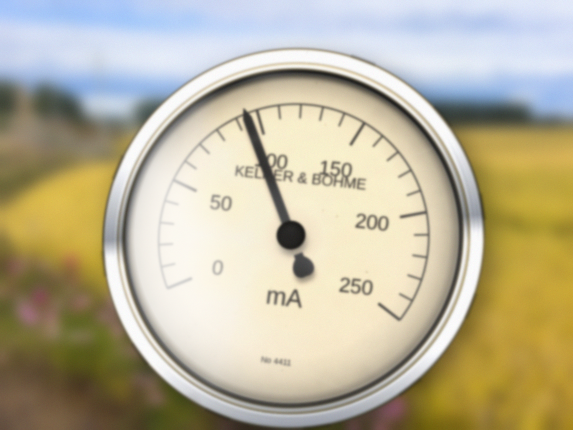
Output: **95** mA
